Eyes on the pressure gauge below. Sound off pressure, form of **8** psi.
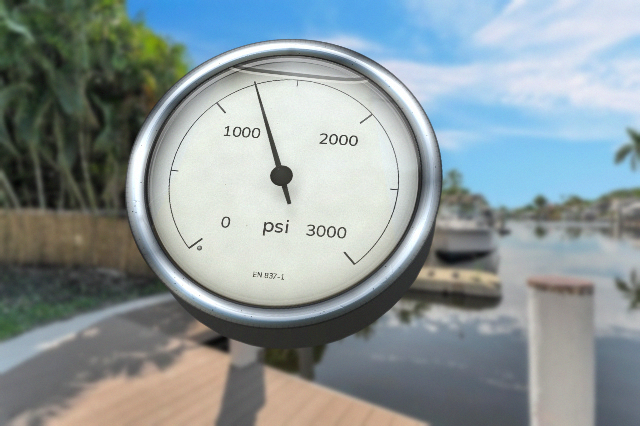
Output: **1250** psi
